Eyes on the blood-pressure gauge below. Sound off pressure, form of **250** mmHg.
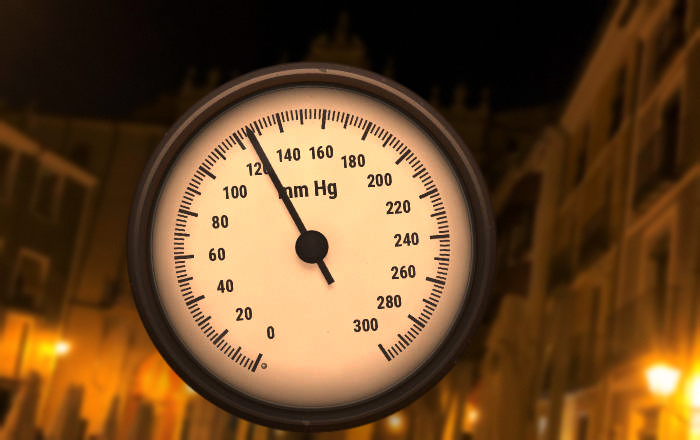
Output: **126** mmHg
